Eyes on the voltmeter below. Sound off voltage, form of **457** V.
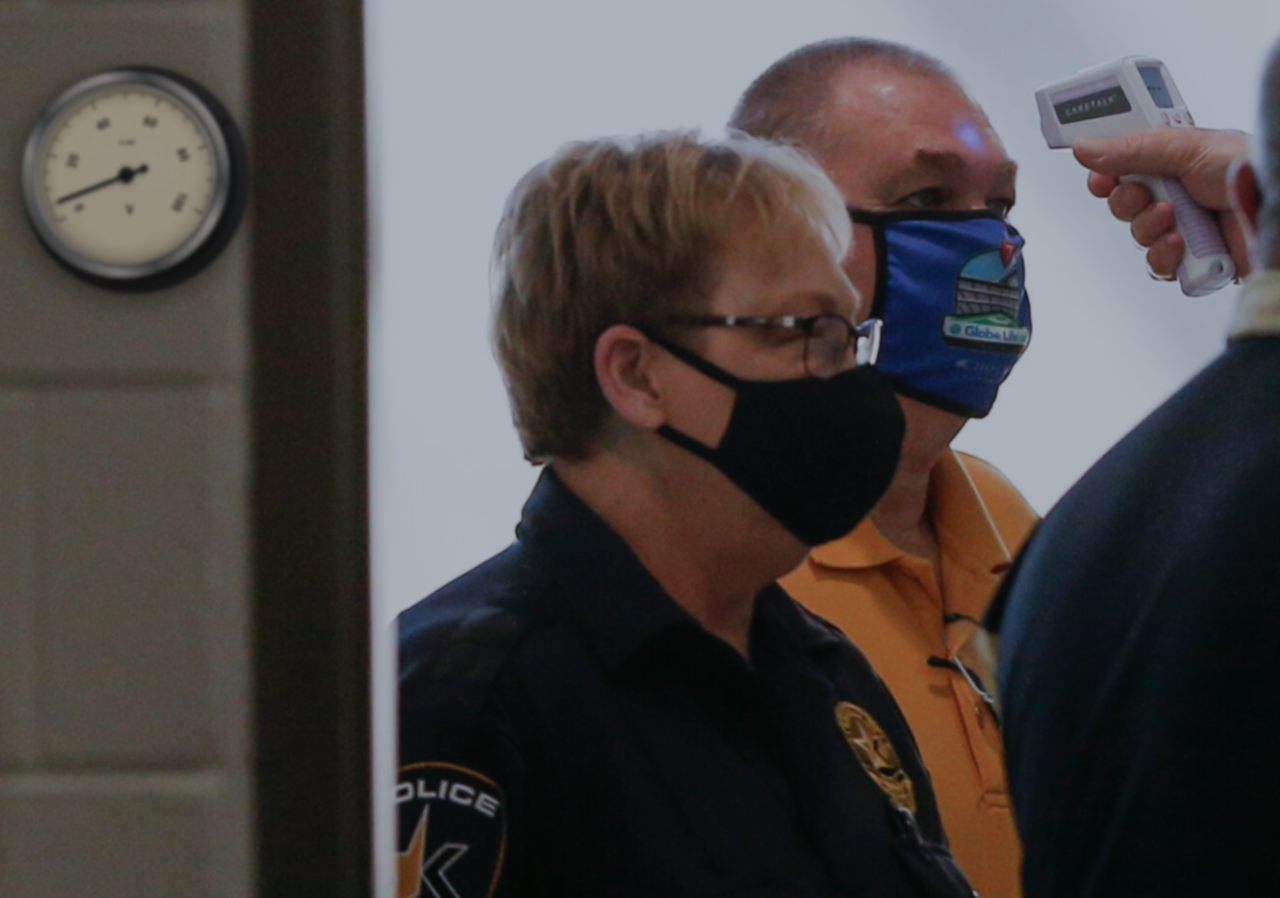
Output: **5** V
